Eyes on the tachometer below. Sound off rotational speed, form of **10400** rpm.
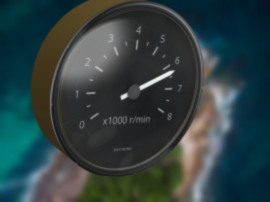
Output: **6250** rpm
